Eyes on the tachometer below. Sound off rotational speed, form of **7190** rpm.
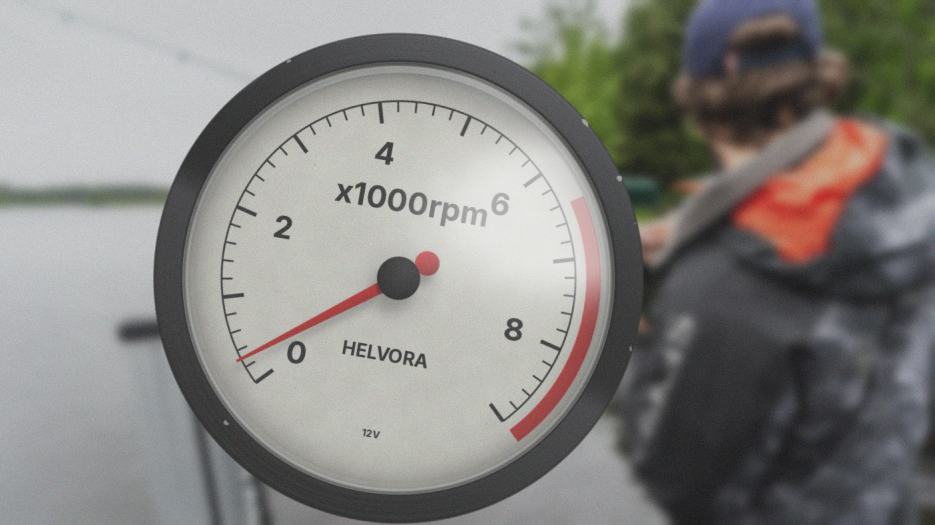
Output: **300** rpm
